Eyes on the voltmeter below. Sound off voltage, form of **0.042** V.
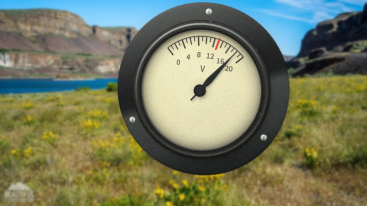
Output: **18** V
